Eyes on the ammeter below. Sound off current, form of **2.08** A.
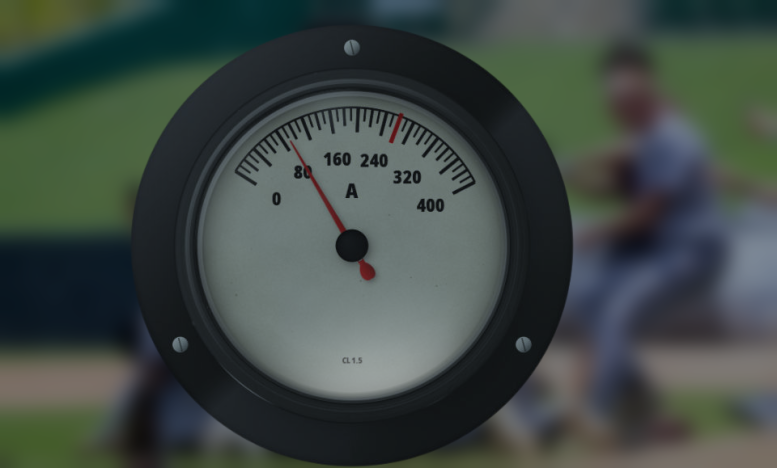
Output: **90** A
